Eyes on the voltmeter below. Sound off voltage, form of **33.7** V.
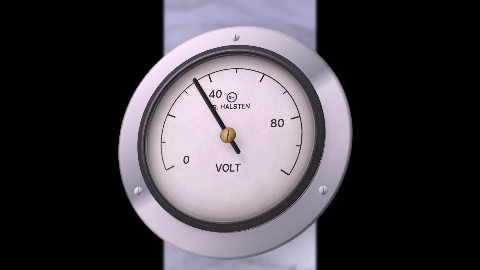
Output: **35** V
